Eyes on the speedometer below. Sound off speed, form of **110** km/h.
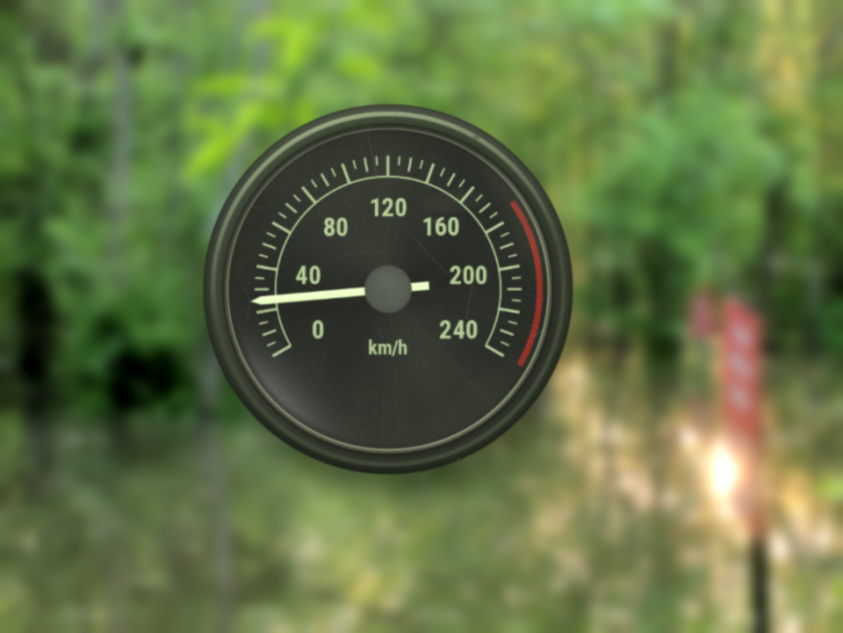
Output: **25** km/h
